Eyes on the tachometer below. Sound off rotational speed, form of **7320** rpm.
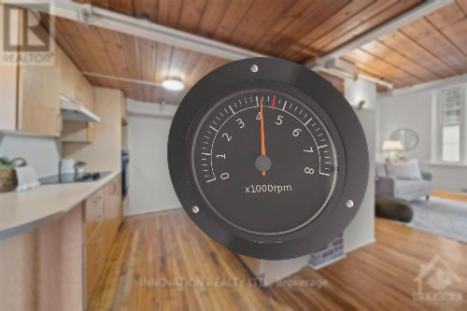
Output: **4200** rpm
